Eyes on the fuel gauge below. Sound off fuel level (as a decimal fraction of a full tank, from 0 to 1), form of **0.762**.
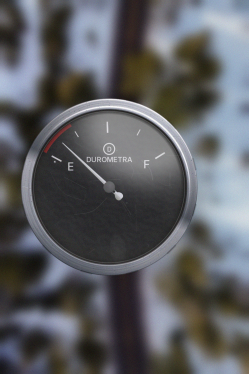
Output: **0.125**
